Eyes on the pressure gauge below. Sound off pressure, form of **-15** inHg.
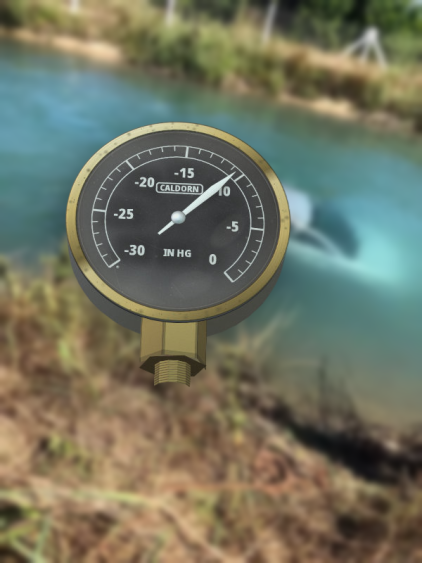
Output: **-10.5** inHg
